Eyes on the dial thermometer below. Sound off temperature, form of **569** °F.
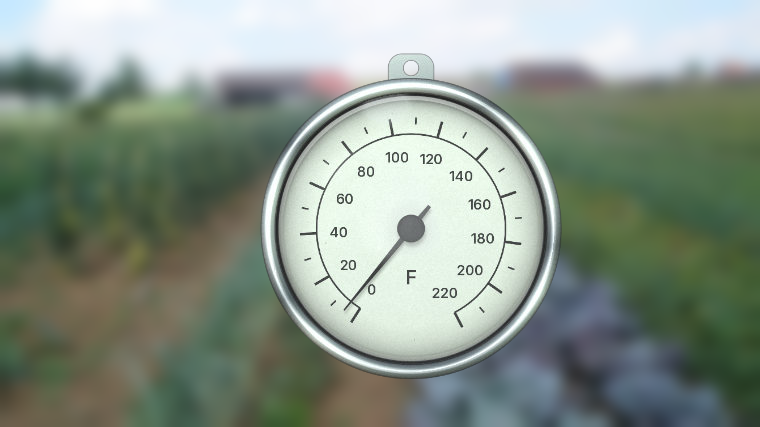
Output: **5** °F
